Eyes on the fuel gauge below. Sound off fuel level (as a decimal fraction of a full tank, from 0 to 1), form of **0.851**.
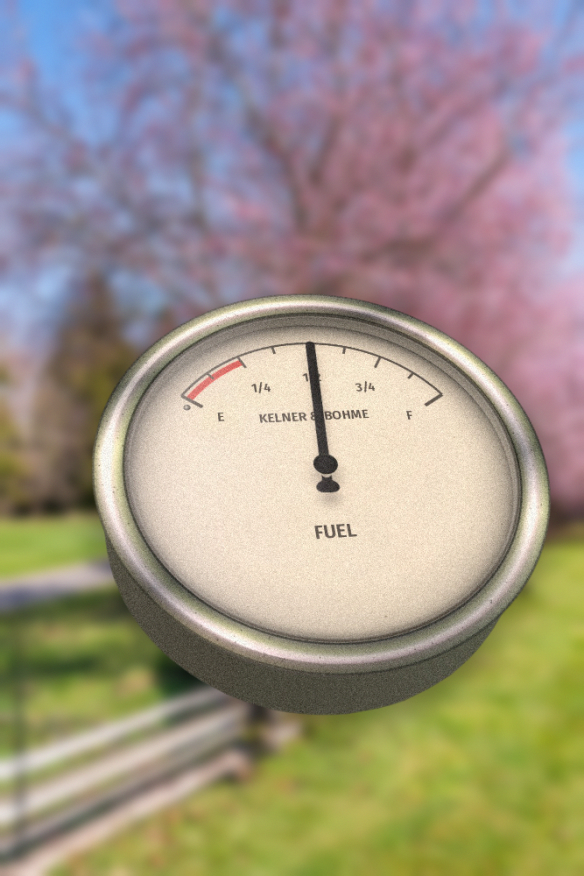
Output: **0.5**
